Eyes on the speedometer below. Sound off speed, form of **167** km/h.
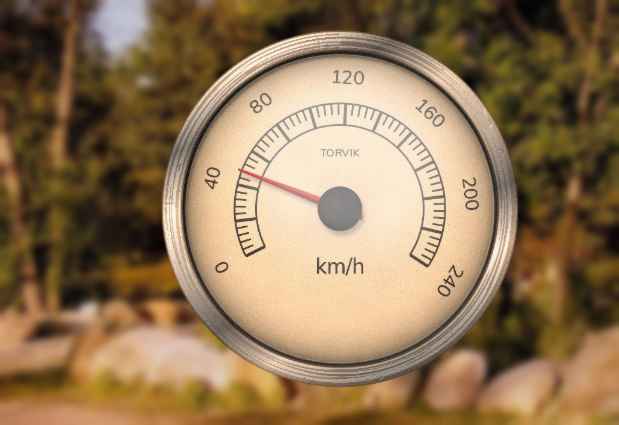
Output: **48** km/h
